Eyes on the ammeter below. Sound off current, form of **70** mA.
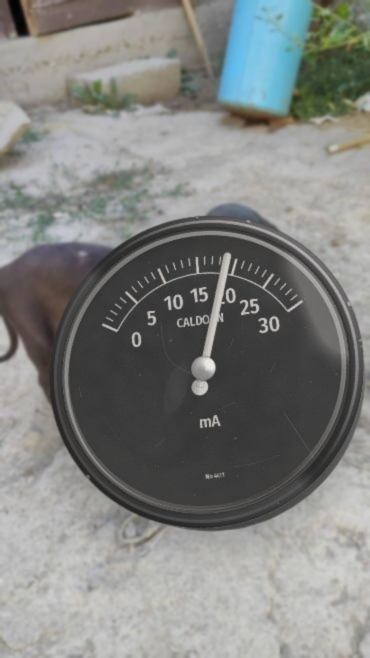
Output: **19** mA
